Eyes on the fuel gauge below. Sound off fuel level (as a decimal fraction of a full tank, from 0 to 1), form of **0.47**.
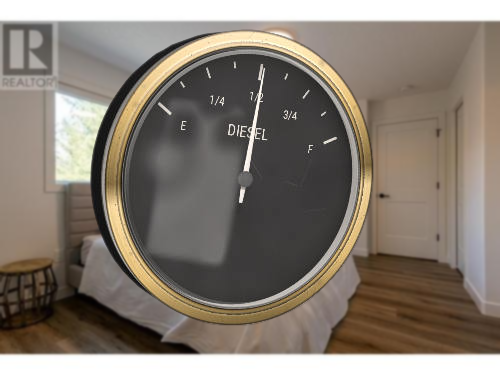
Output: **0.5**
